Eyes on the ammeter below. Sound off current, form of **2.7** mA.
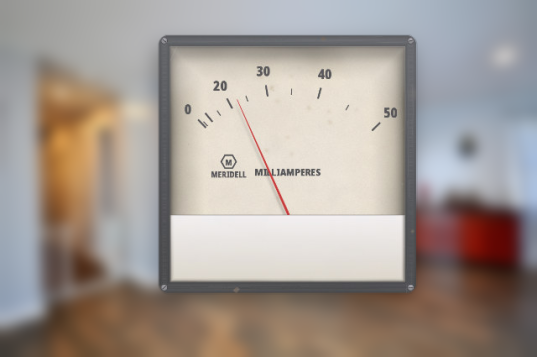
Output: **22.5** mA
